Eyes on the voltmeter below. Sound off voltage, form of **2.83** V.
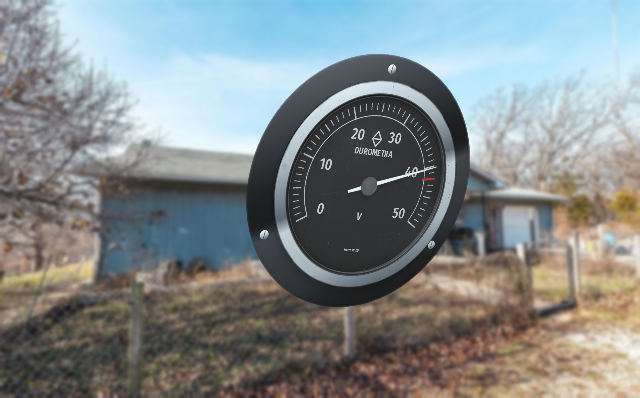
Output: **40** V
